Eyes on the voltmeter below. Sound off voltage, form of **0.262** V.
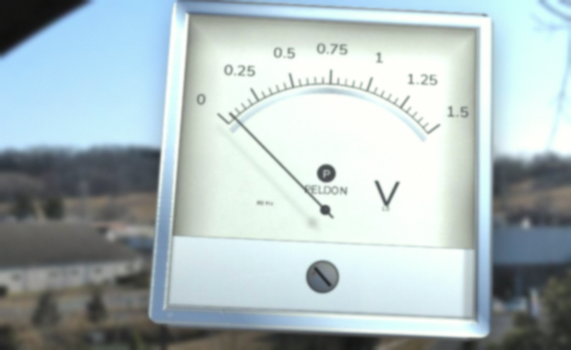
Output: **0.05** V
